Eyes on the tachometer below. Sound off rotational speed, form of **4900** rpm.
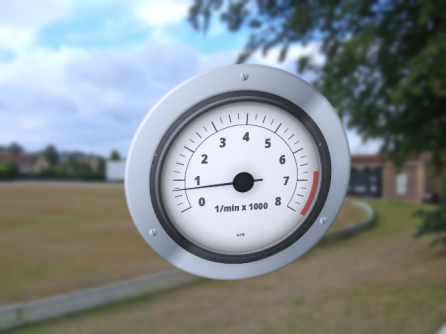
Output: **750** rpm
